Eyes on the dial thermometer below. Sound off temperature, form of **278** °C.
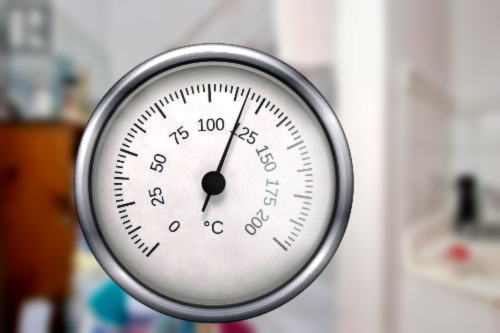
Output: **117.5** °C
